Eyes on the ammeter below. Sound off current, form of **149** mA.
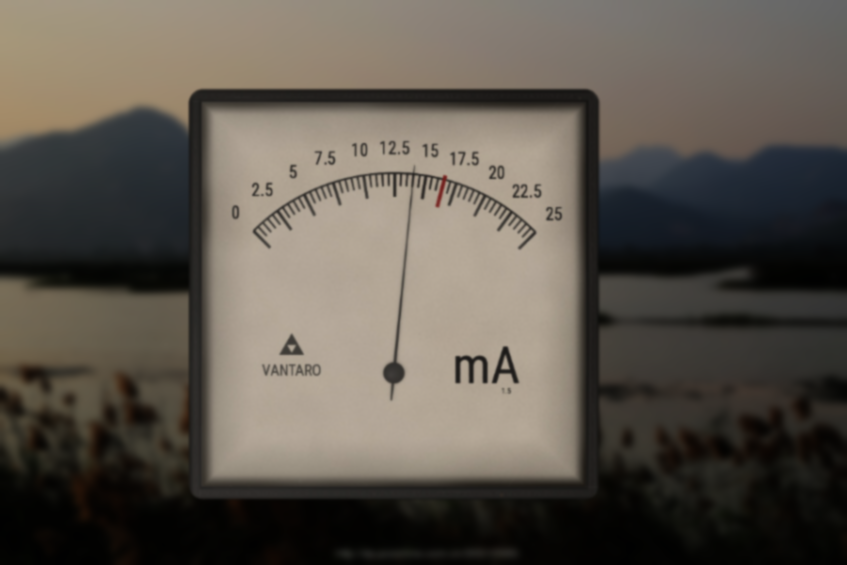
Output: **14** mA
